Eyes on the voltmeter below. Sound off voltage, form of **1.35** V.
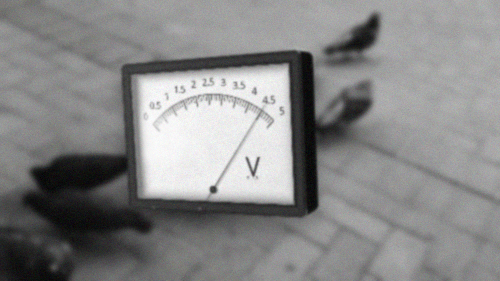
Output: **4.5** V
